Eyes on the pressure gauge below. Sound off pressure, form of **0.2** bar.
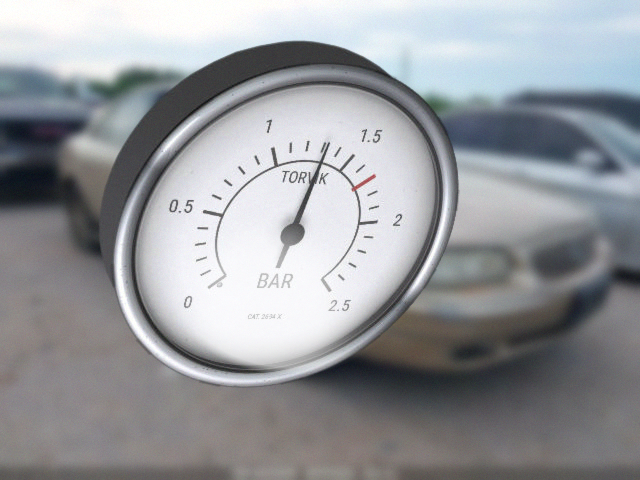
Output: **1.3** bar
